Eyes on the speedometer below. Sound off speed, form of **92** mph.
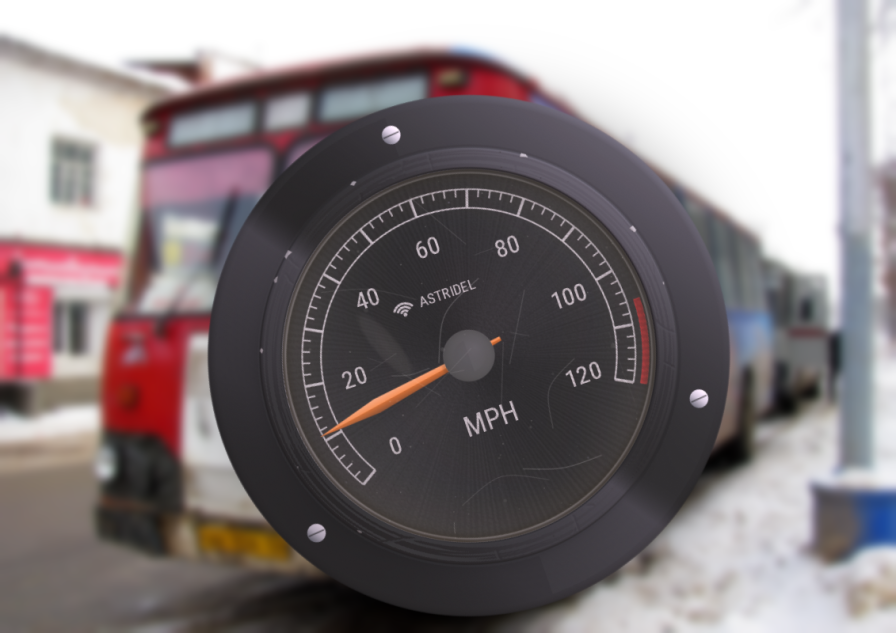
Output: **11** mph
